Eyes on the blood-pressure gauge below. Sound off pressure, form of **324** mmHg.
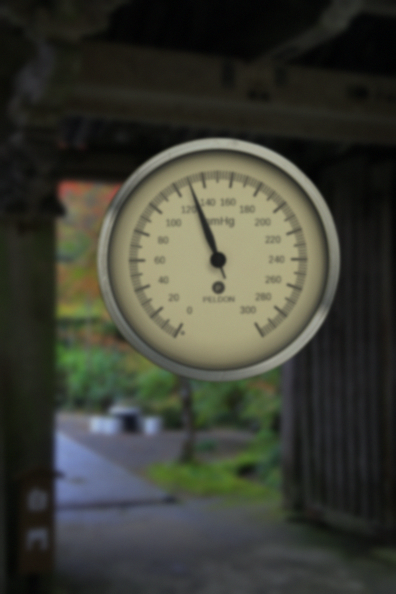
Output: **130** mmHg
